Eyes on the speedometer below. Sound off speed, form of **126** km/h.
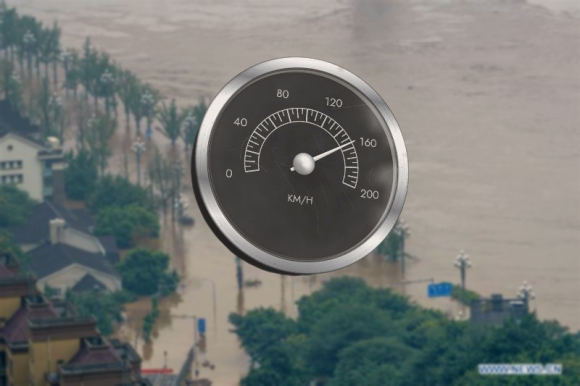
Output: **155** km/h
